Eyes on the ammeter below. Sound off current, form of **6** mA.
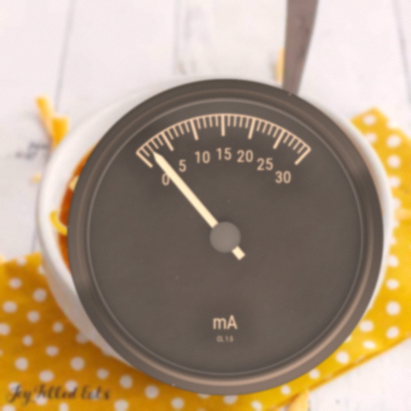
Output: **2** mA
